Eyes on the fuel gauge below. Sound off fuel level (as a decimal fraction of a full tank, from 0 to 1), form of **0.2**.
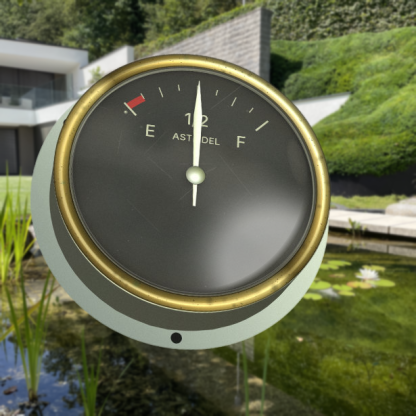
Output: **0.5**
